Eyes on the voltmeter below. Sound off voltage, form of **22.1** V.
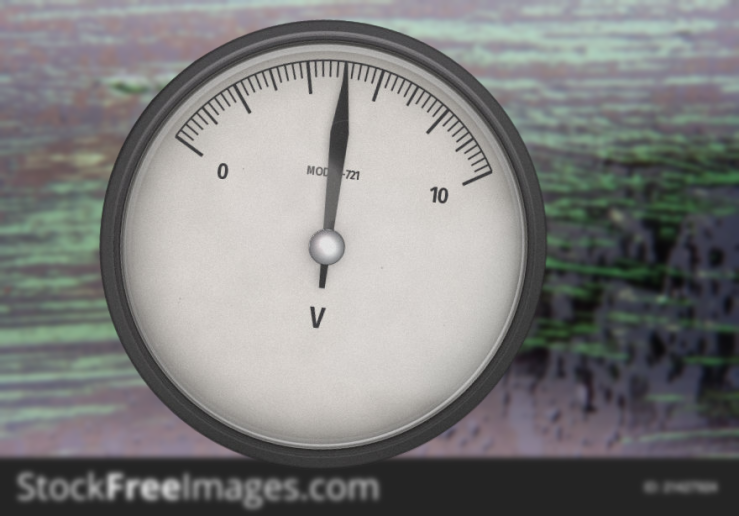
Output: **5** V
